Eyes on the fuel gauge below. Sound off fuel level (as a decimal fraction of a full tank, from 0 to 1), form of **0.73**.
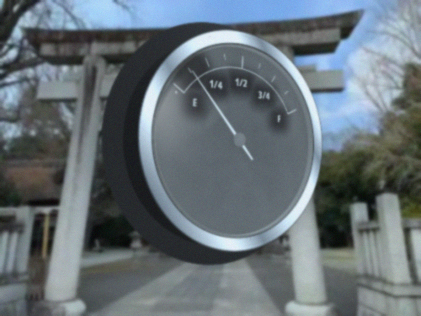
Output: **0.125**
